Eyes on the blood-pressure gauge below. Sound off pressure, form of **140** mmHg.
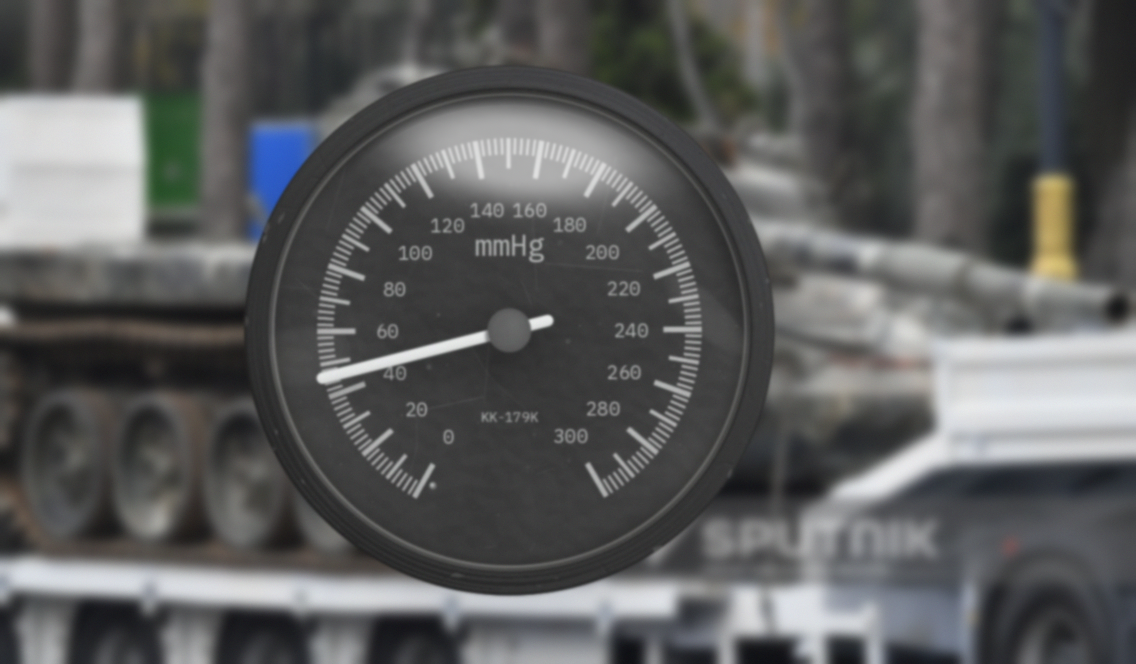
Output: **46** mmHg
